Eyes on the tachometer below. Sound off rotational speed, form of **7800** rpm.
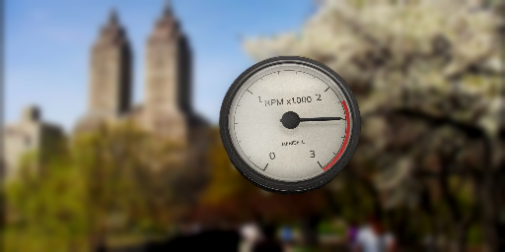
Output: **2400** rpm
